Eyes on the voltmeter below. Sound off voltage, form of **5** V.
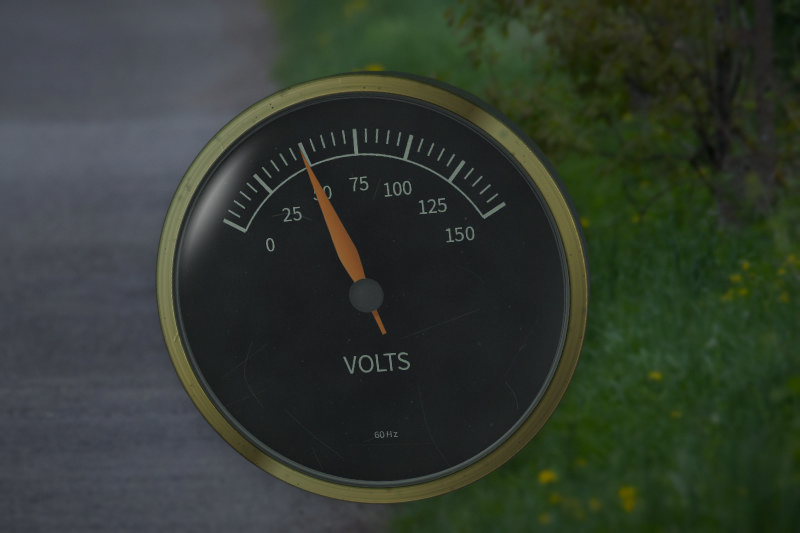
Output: **50** V
